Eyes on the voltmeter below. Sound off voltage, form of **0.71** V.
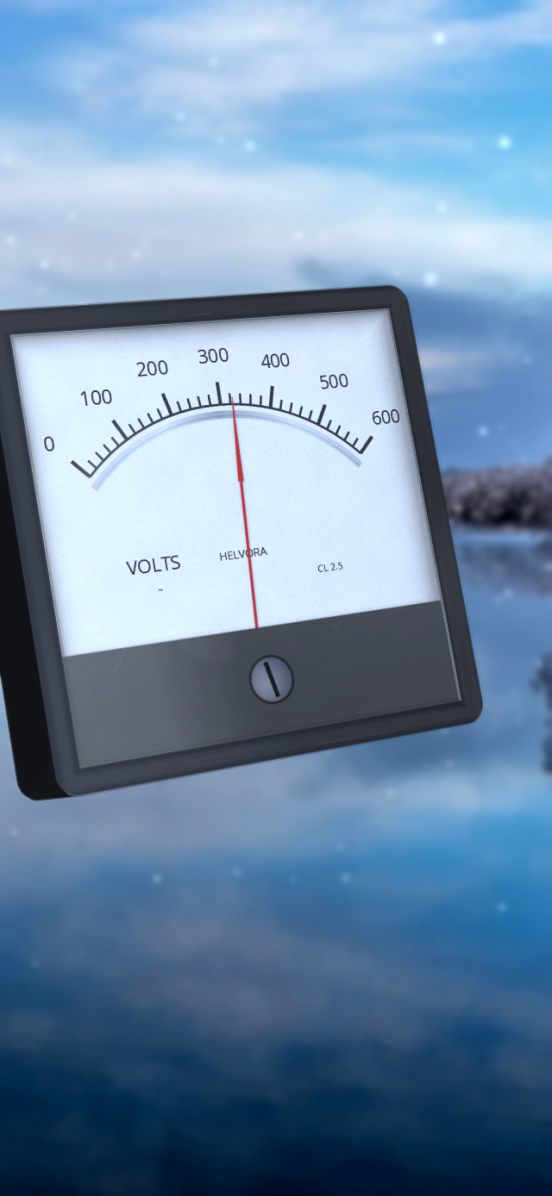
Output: **320** V
